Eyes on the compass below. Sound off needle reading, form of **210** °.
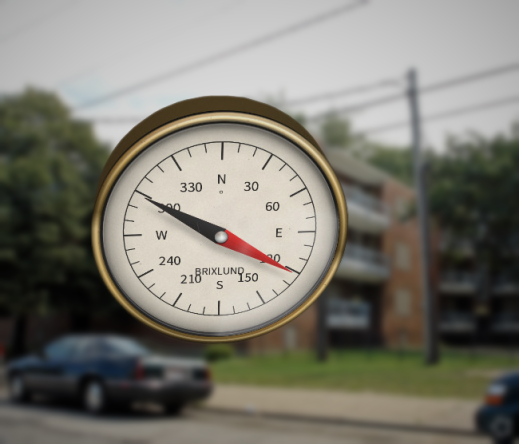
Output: **120** °
